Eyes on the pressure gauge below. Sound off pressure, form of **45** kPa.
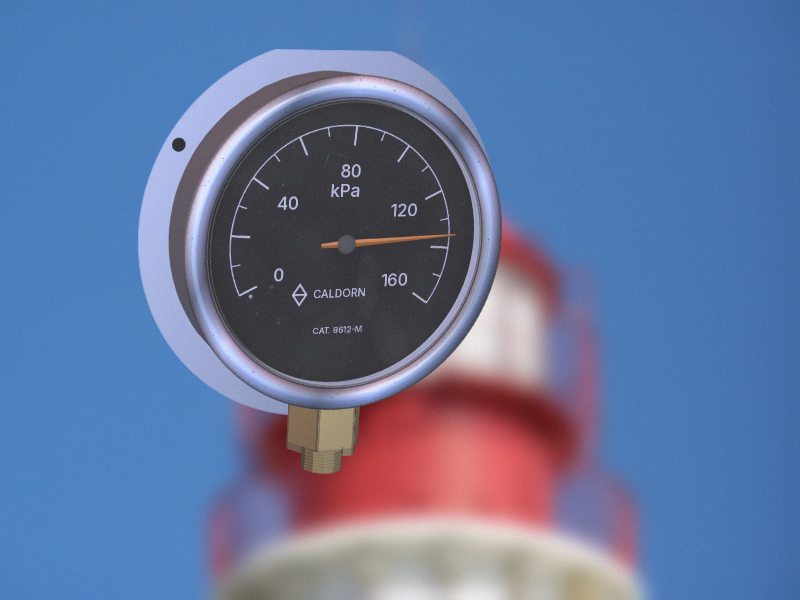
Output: **135** kPa
